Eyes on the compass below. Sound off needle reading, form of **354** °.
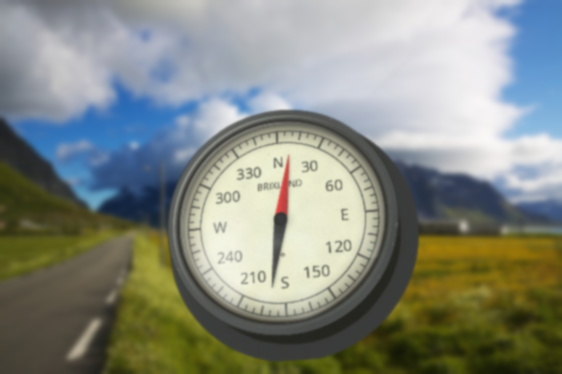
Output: **10** °
